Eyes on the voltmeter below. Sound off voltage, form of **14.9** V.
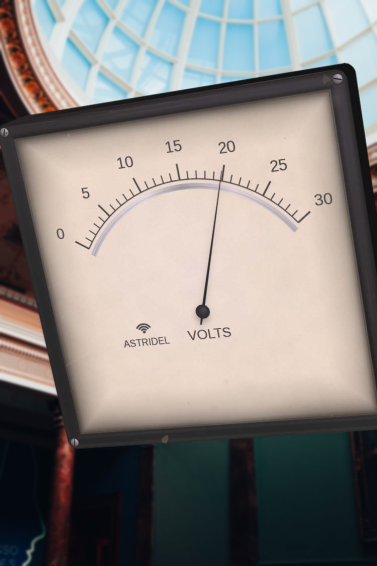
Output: **20** V
